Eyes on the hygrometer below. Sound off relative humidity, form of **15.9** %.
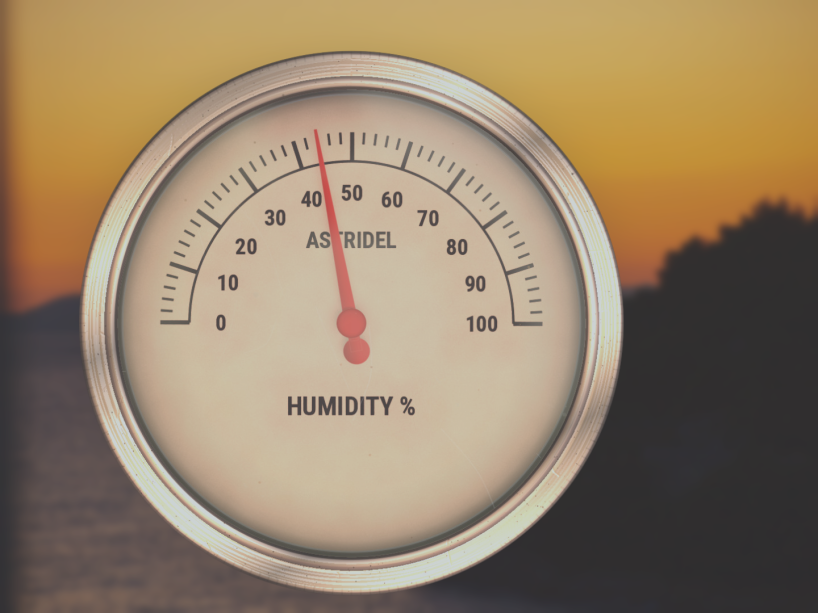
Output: **44** %
